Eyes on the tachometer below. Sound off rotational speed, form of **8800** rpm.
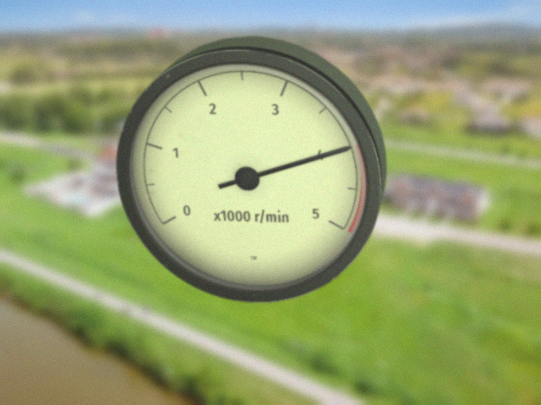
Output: **4000** rpm
